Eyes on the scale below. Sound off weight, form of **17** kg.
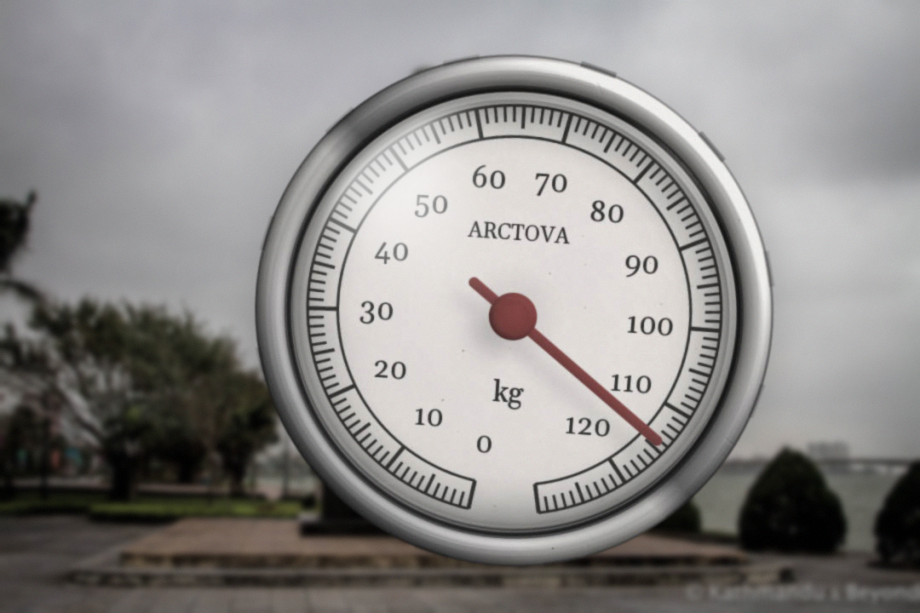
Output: **114** kg
